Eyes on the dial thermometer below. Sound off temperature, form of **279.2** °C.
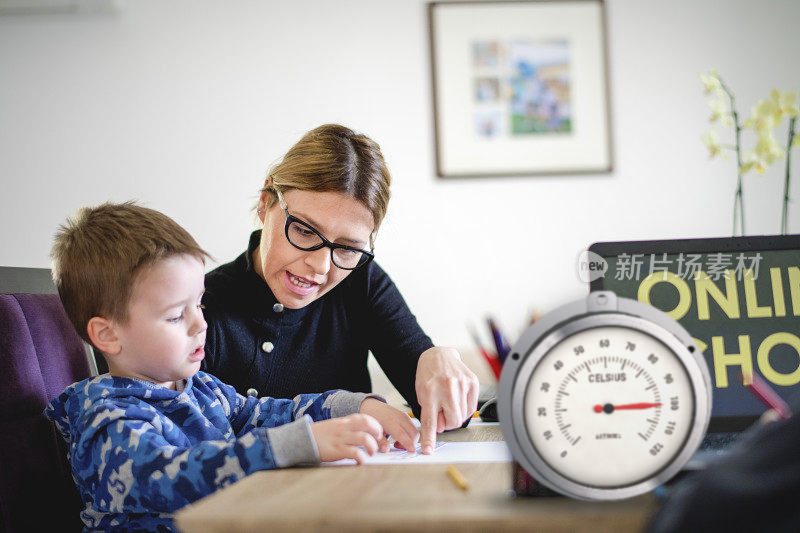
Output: **100** °C
